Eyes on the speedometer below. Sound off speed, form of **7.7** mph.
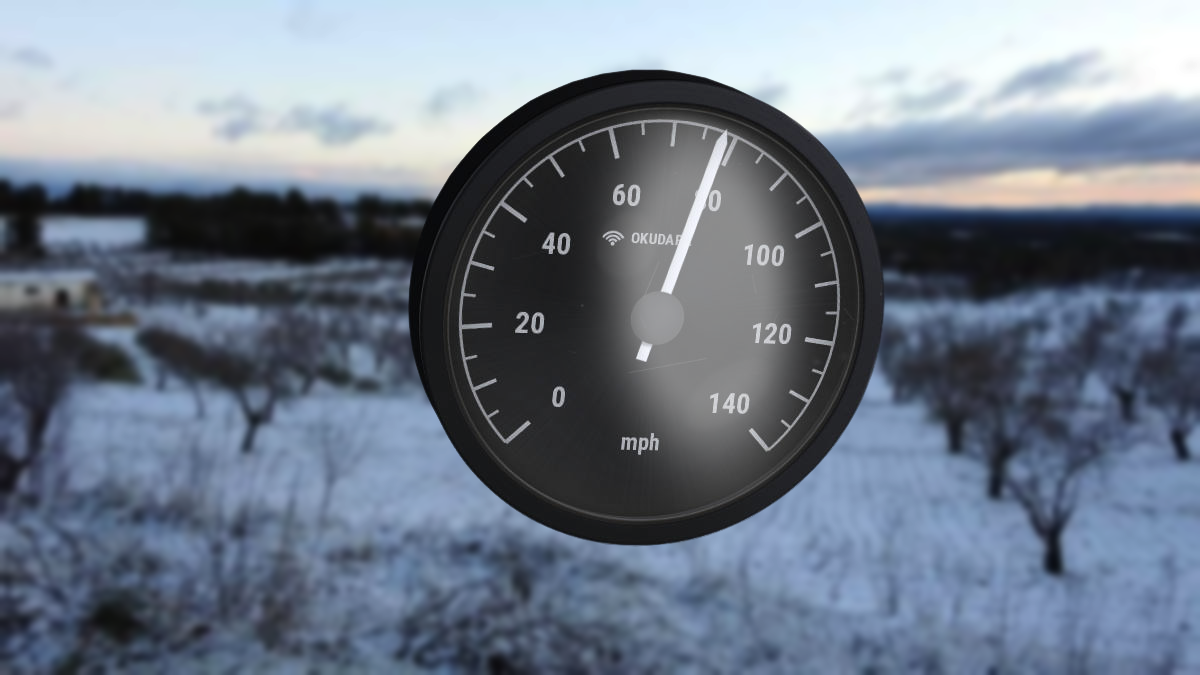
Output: **77.5** mph
